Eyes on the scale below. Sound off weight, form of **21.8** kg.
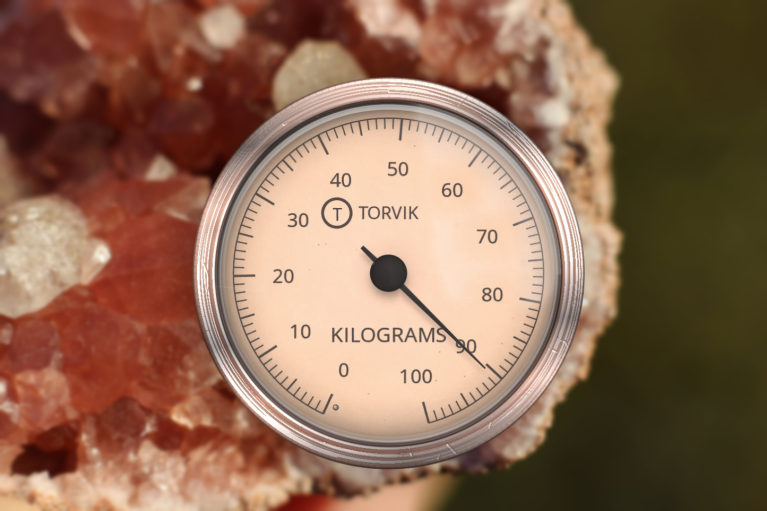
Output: **90.5** kg
